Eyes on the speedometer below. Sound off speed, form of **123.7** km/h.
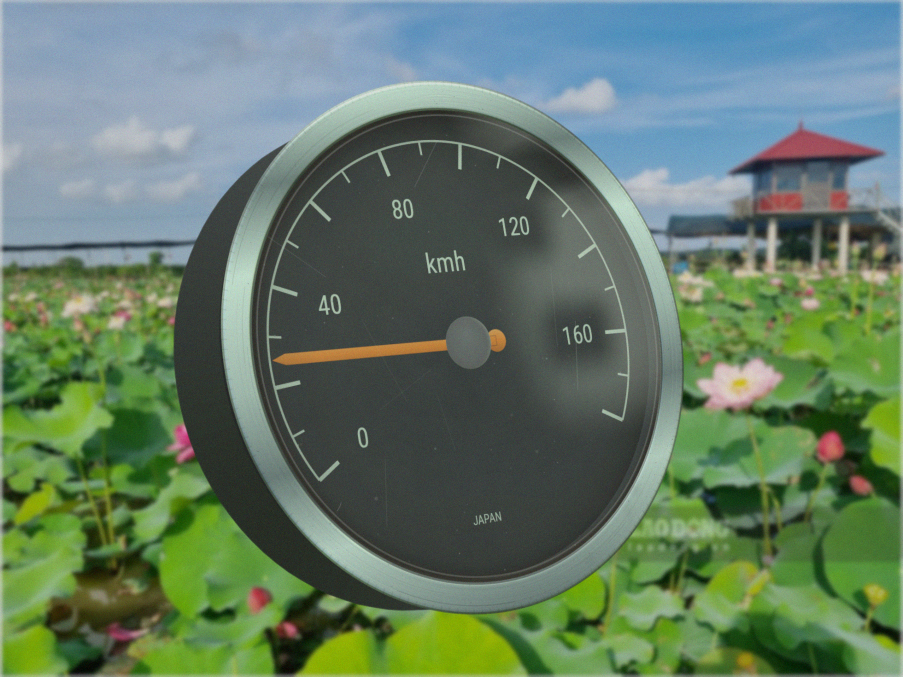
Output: **25** km/h
